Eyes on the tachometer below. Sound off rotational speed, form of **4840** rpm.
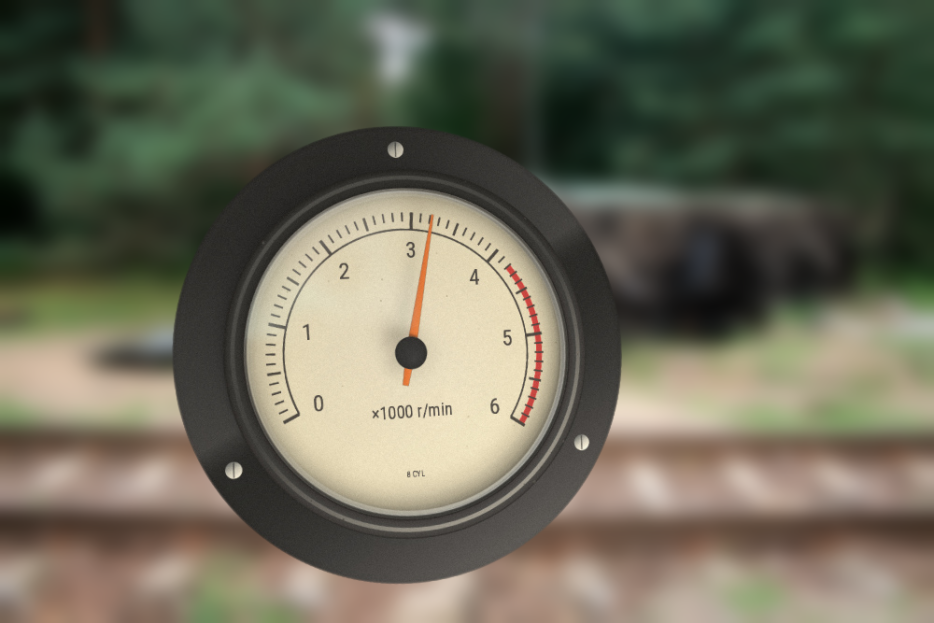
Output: **3200** rpm
